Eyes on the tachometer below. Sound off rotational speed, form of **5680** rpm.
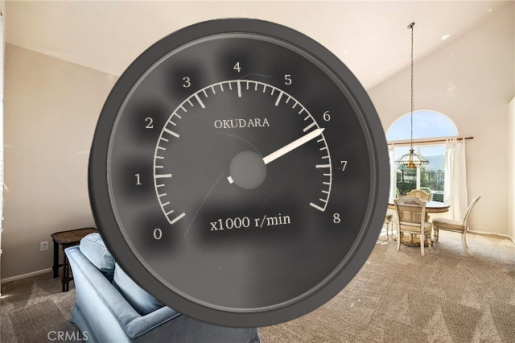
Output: **6200** rpm
